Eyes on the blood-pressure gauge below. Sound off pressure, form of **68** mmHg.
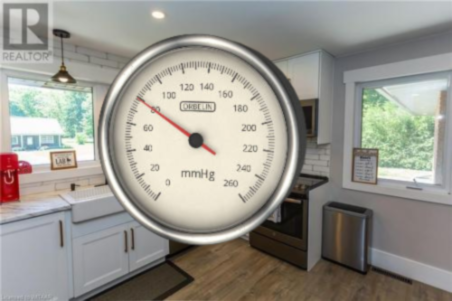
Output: **80** mmHg
